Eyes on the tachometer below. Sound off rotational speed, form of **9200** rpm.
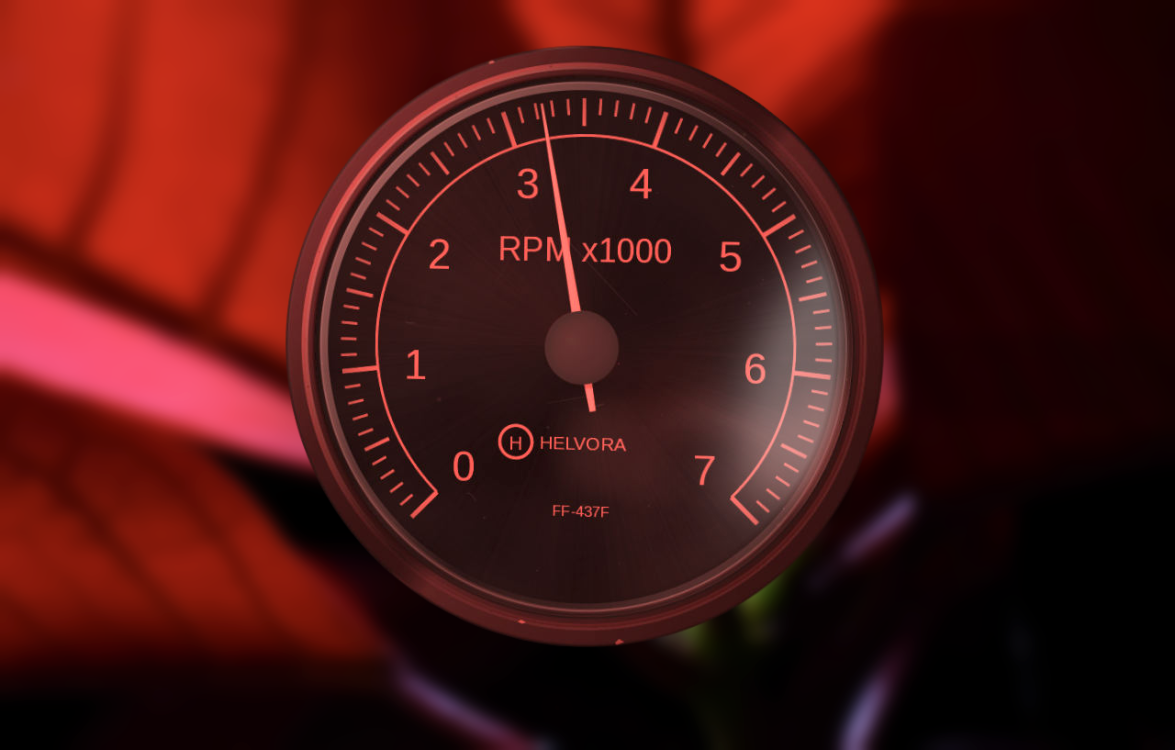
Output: **3250** rpm
